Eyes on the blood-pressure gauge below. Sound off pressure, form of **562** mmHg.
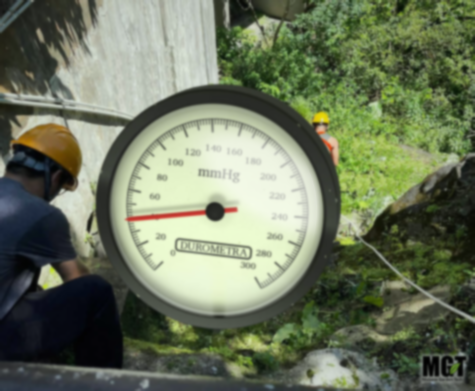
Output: **40** mmHg
